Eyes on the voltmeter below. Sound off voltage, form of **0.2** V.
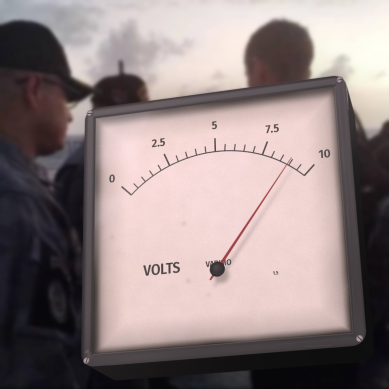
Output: **9** V
